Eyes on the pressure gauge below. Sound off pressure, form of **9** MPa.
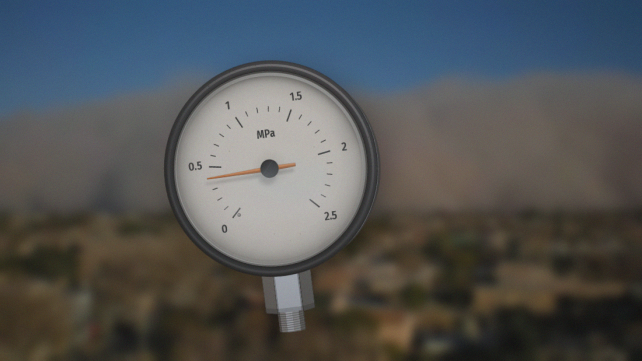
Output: **0.4** MPa
